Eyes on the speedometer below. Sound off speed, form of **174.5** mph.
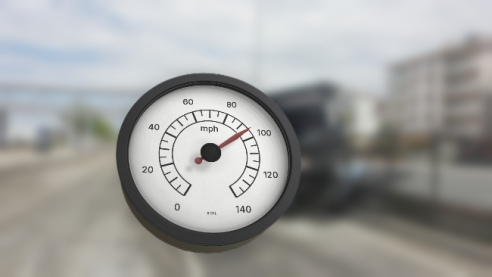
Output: **95** mph
